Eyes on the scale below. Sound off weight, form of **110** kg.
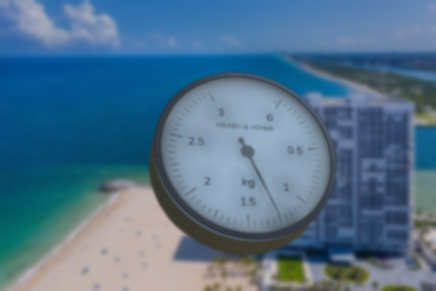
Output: **1.25** kg
